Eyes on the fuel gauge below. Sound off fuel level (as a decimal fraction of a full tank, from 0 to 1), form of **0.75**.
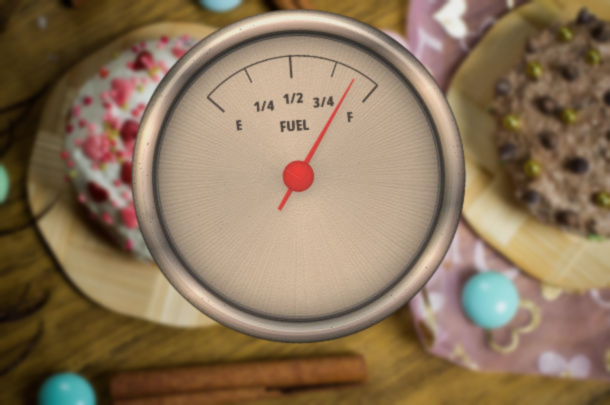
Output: **0.875**
